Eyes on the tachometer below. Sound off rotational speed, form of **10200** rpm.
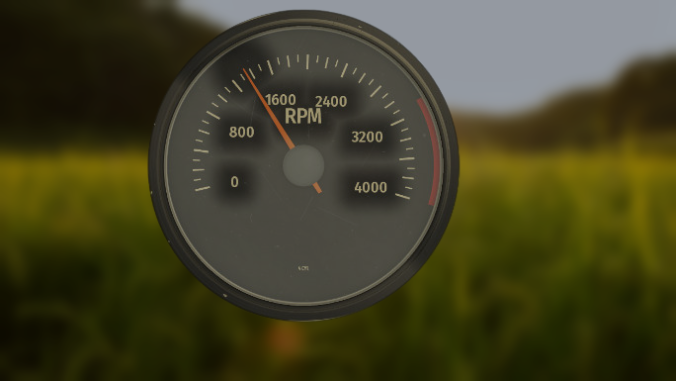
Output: **1350** rpm
